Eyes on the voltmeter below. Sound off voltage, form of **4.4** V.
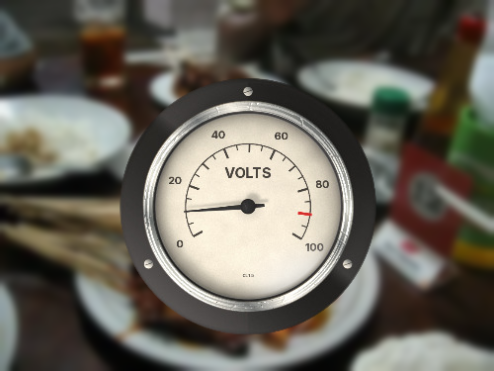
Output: **10** V
